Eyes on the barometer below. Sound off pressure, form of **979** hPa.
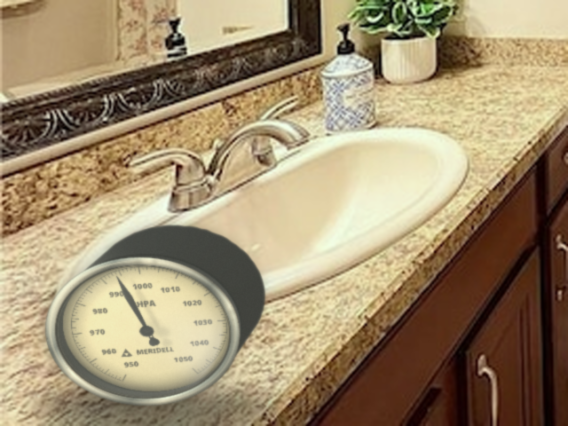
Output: **995** hPa
